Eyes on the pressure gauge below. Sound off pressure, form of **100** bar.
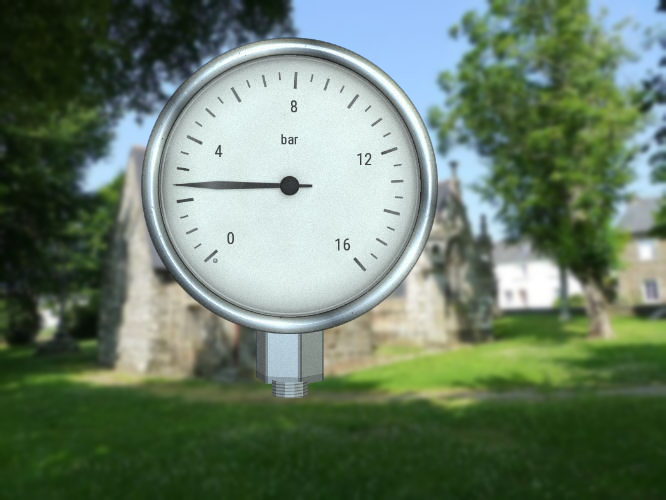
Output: **2.5** bar
